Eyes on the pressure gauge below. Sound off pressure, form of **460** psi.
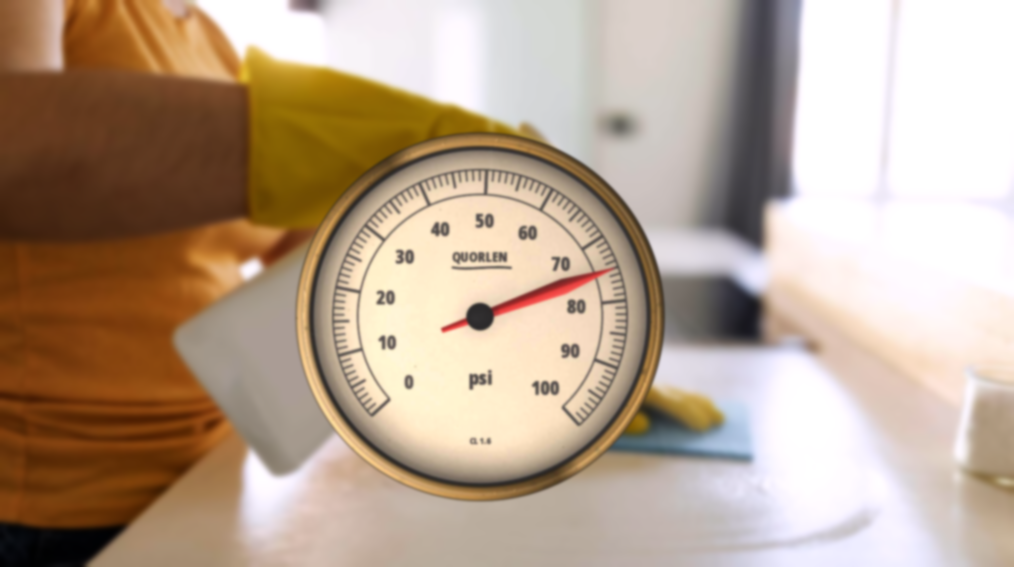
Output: **75** psi
